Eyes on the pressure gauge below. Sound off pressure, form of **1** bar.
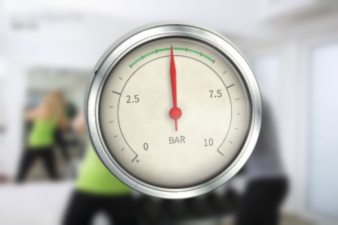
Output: **5** bar
